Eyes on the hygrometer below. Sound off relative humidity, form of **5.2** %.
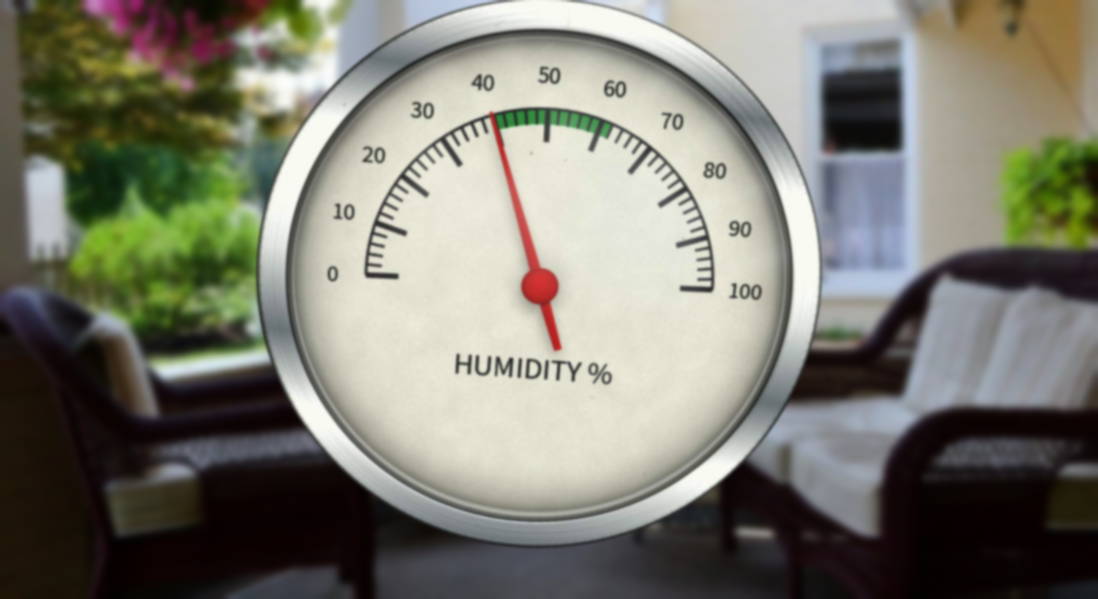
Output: **40** %
